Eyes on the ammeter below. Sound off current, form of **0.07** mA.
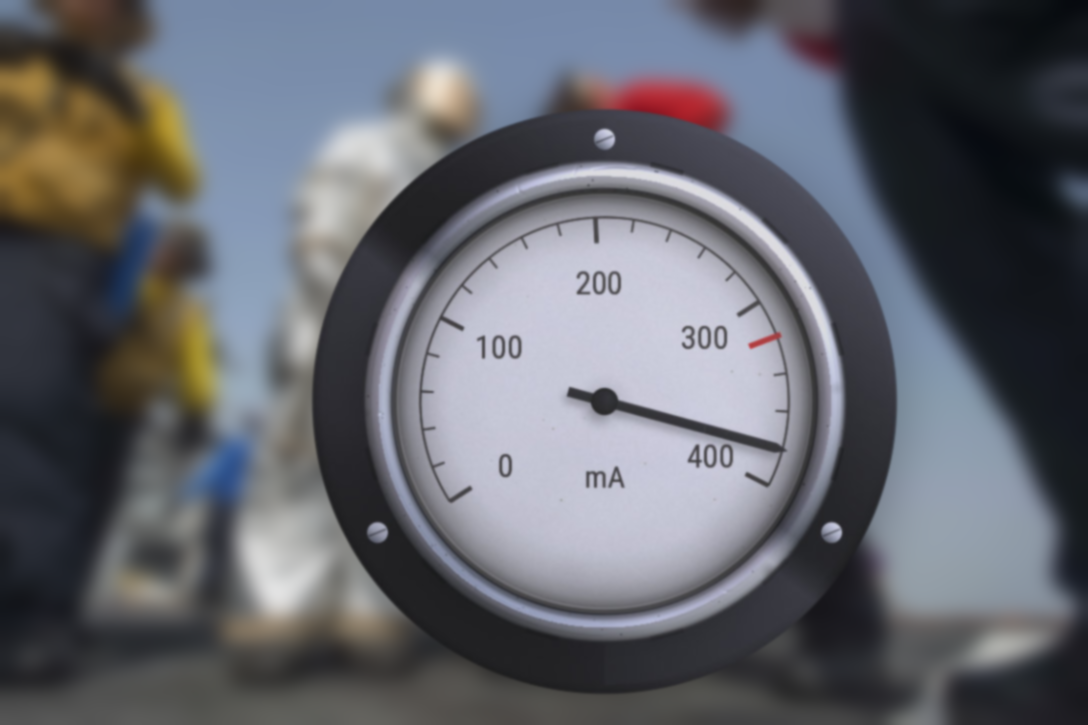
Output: **380** mA
